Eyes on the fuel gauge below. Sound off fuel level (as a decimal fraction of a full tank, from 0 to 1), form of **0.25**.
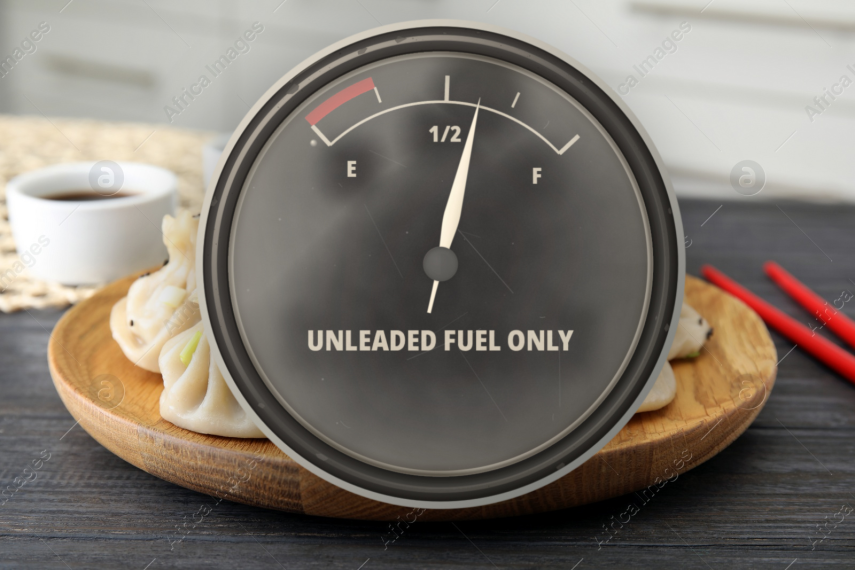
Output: **0.625**
